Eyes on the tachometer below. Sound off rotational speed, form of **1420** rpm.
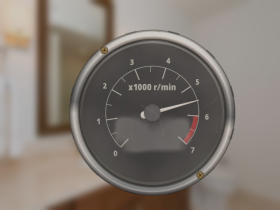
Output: **5500** rpm
